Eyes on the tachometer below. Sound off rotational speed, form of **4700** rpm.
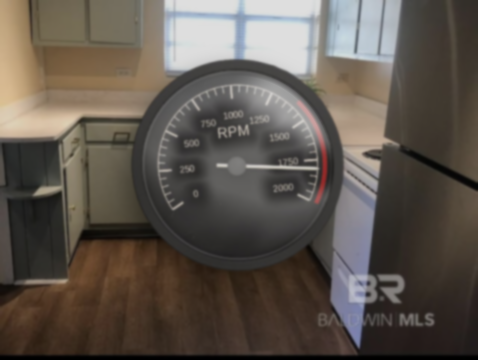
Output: **1800** rpm
